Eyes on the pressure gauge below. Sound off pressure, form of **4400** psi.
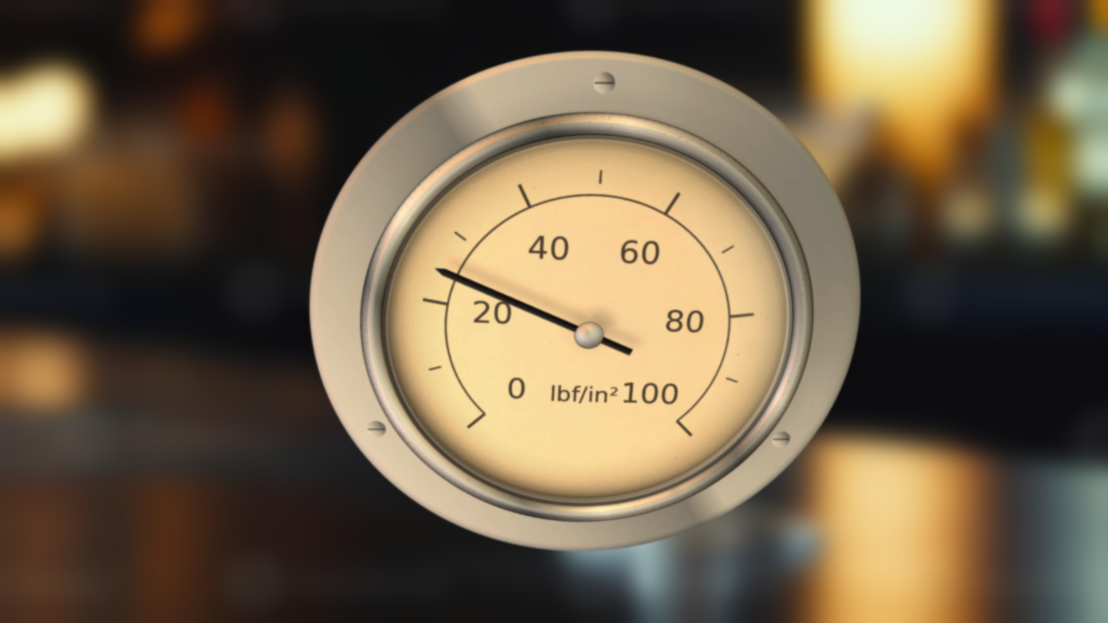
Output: **25** psi
